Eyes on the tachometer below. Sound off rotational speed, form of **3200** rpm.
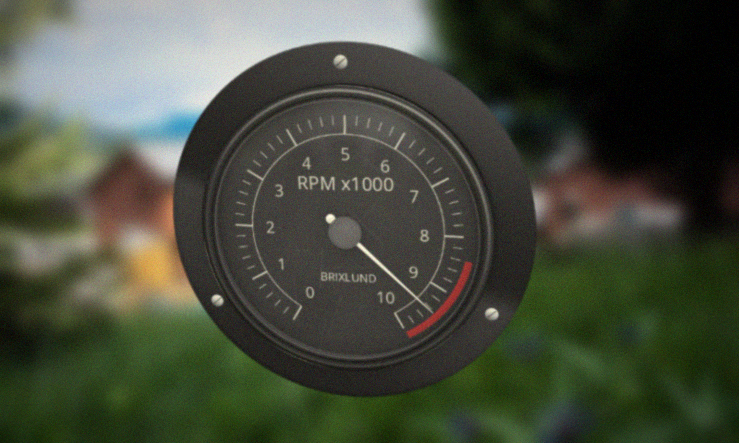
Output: **9400** rpm
